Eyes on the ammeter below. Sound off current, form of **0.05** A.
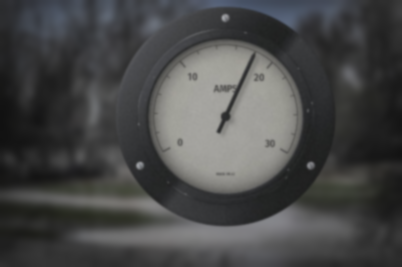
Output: **18** A
